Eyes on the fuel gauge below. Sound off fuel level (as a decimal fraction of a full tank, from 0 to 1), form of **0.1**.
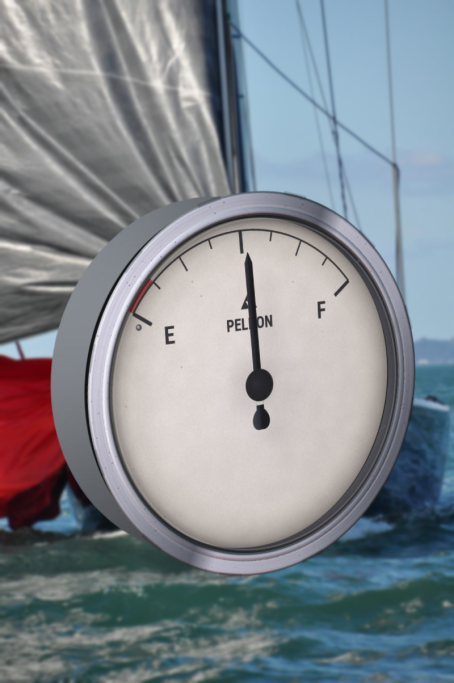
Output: **0.5**
